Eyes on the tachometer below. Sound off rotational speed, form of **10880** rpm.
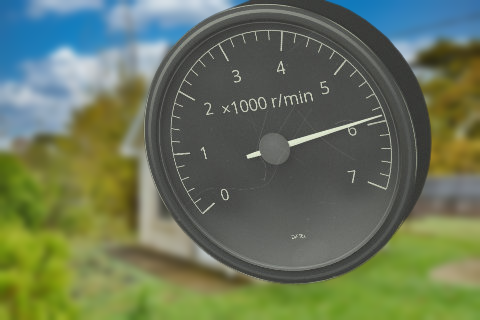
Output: **5900** rpm
